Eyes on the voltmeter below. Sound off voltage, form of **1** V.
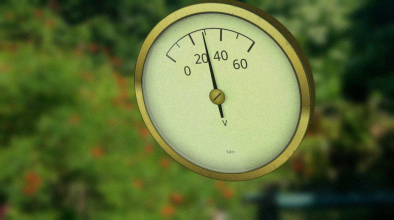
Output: **30** V
